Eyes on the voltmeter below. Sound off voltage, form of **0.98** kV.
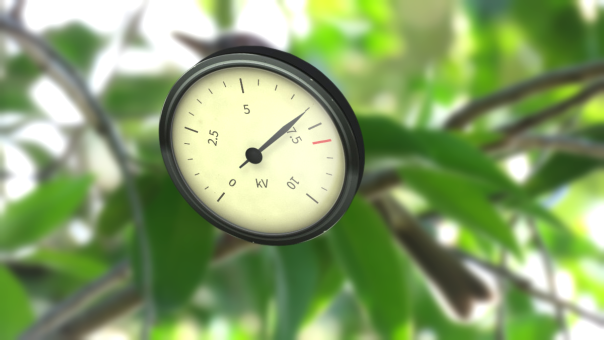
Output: **7** kV
